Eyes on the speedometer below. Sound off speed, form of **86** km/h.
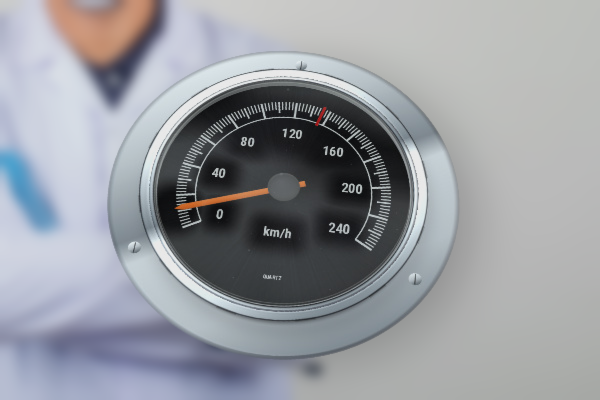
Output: **10** km/h
